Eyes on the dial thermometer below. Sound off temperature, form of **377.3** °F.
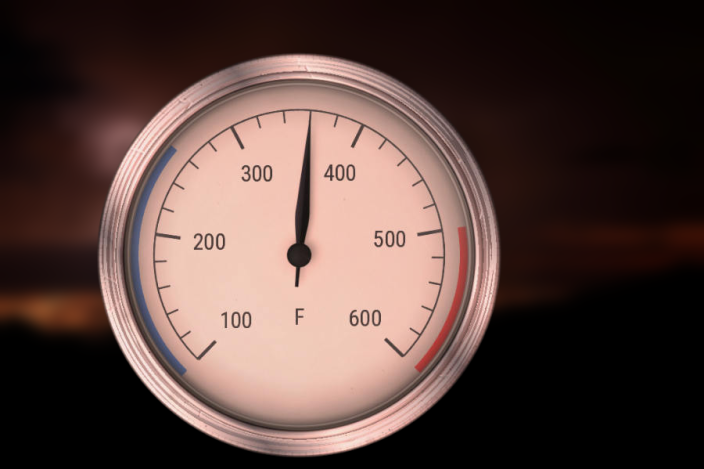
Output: **360** °F
